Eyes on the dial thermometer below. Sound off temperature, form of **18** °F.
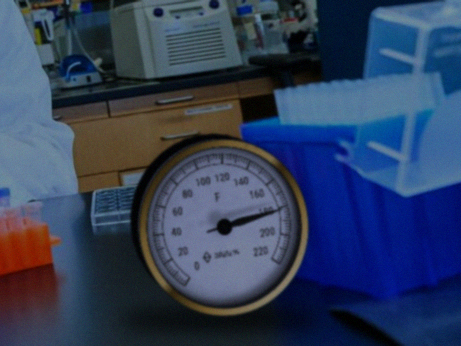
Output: **180** °F
